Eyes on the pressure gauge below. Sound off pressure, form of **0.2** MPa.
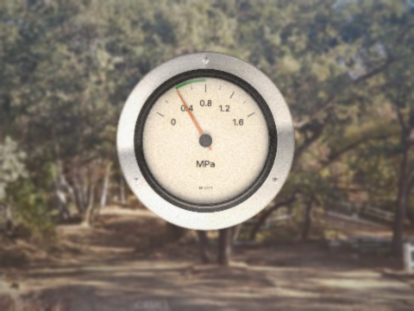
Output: **0.4** MPa
